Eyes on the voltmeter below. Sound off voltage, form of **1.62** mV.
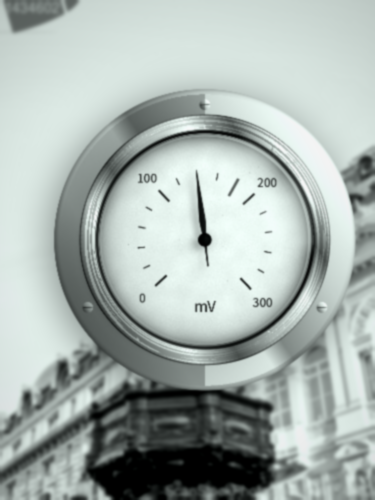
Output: **140** mV
